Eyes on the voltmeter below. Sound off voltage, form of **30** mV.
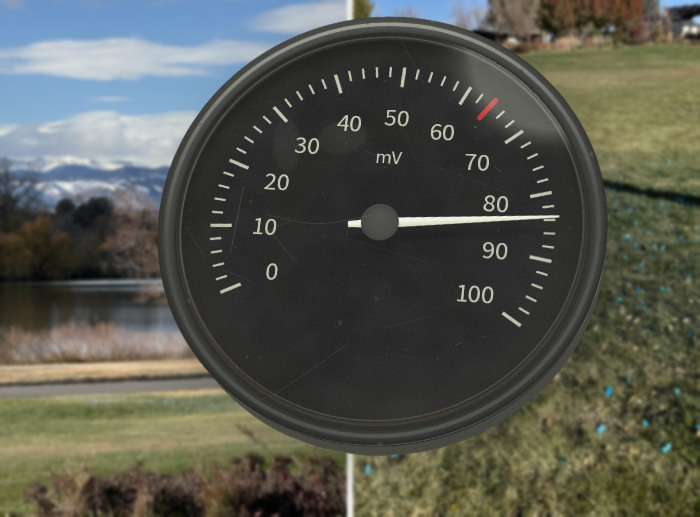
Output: **84** mV
